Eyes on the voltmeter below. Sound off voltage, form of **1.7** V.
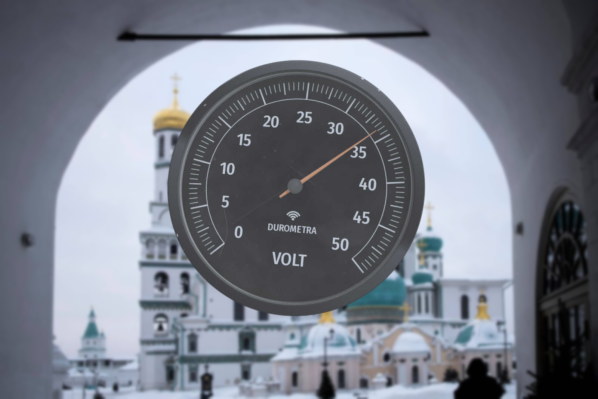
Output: **34** V
